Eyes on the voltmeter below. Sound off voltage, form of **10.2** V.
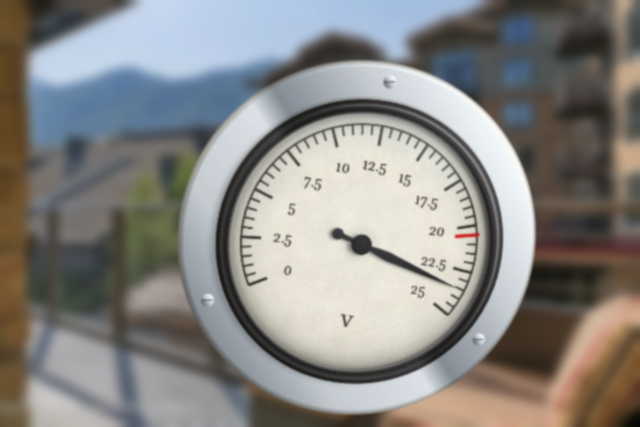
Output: **23.5** V
